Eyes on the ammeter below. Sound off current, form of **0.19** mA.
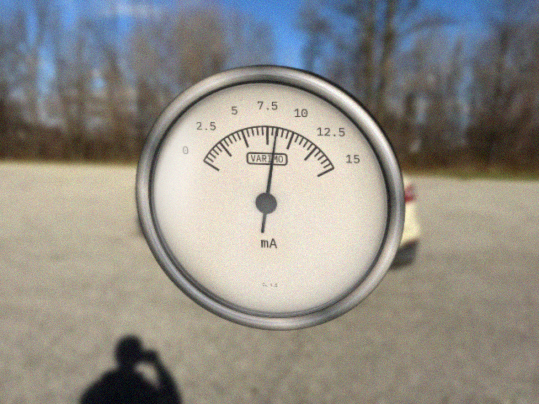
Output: **8.5** mA
